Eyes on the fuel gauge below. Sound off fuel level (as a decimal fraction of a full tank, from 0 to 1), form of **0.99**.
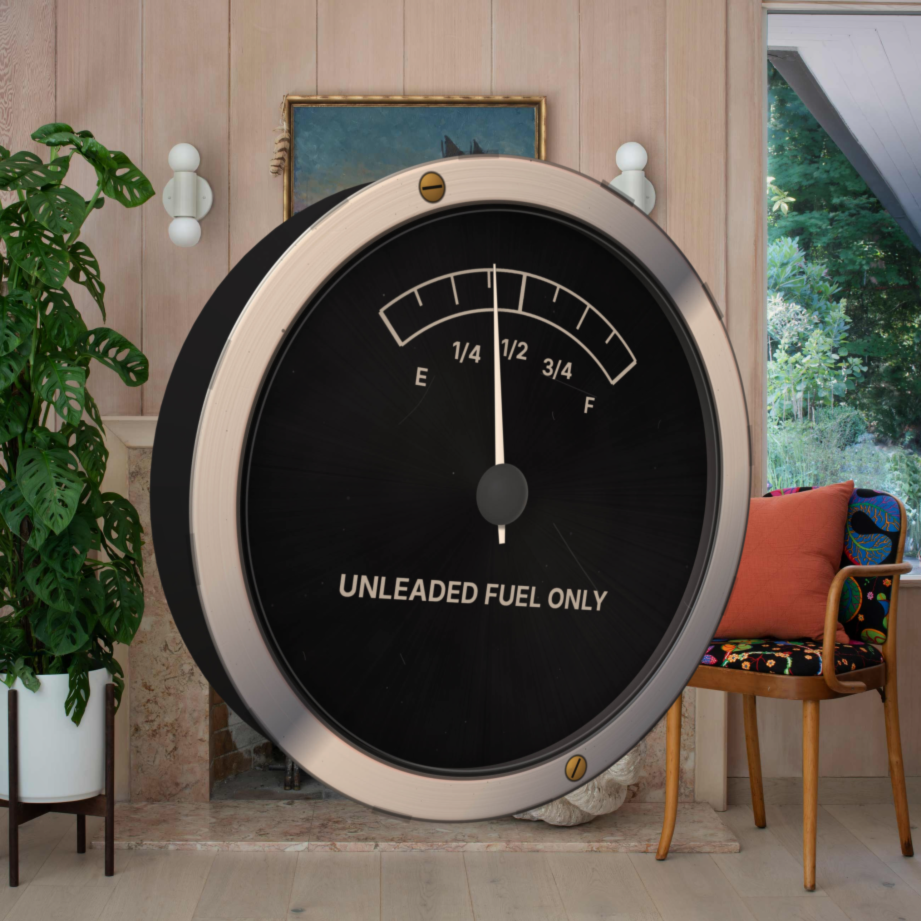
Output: **0.375**
